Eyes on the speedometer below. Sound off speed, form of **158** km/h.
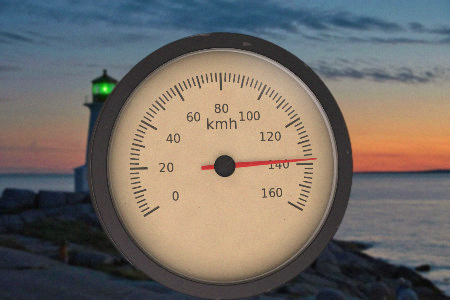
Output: **138** km/h
